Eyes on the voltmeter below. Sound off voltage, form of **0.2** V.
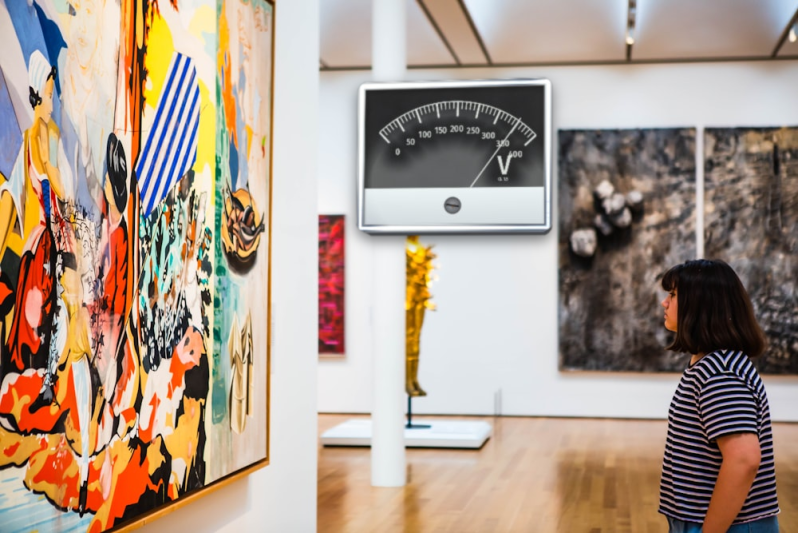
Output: **350** V
